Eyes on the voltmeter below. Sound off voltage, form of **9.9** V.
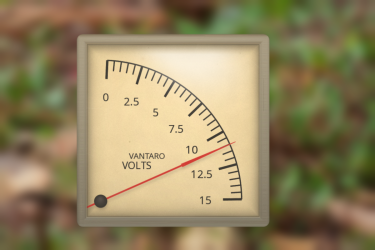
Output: **11** V
